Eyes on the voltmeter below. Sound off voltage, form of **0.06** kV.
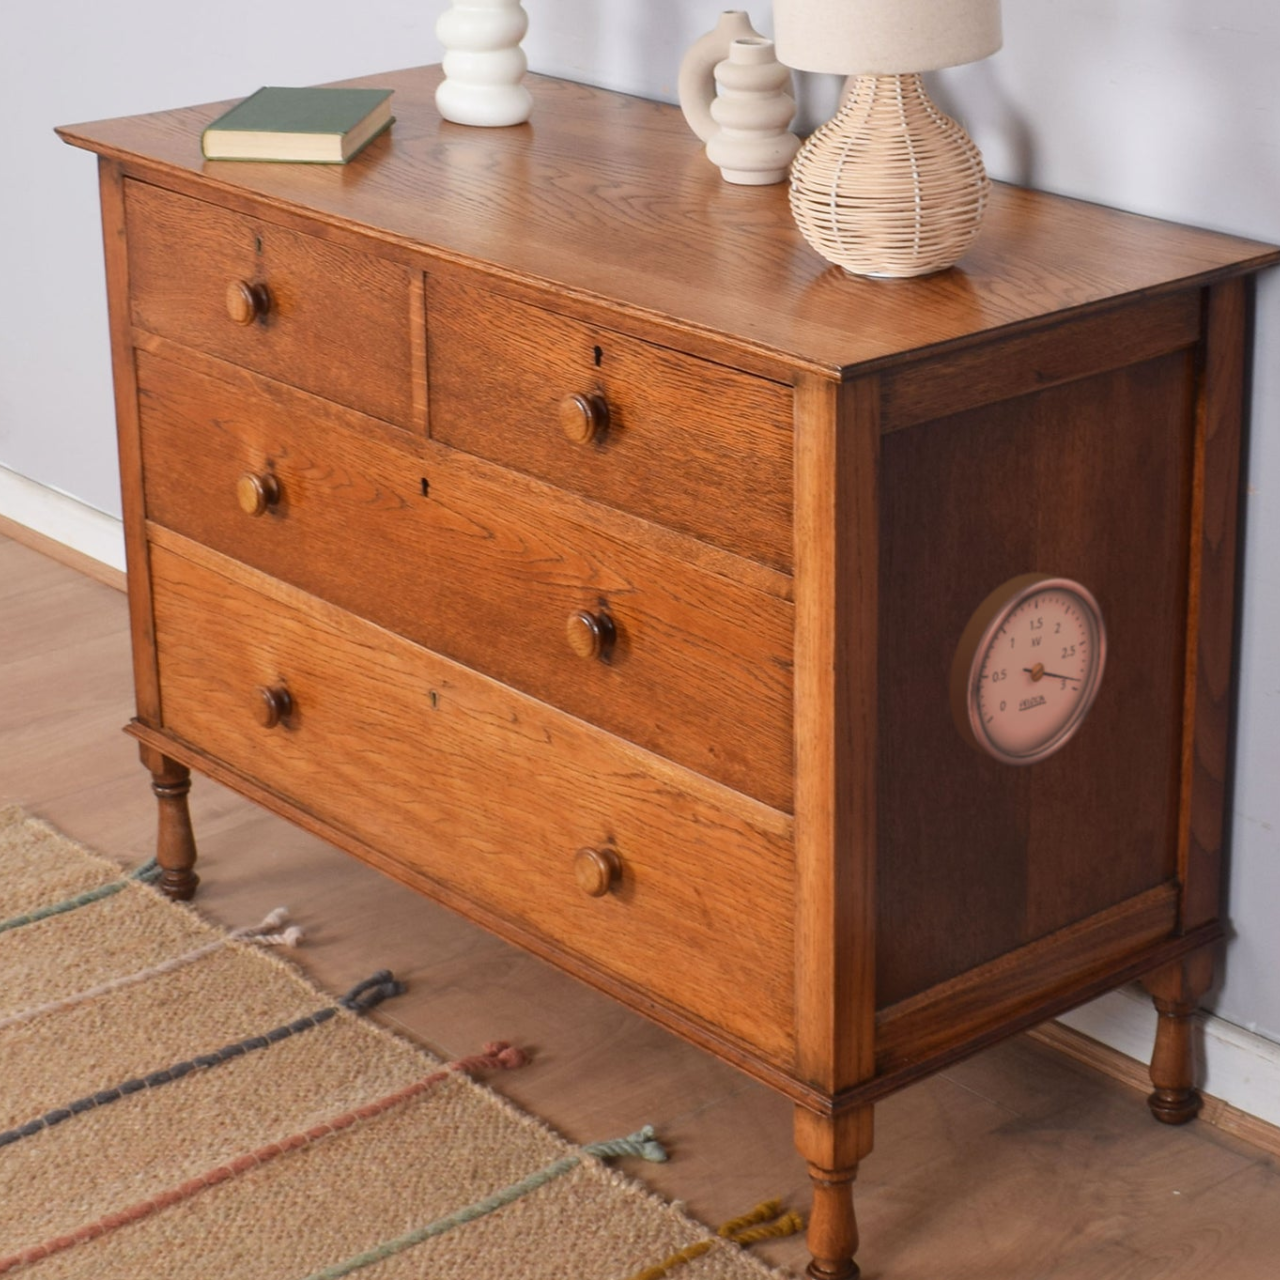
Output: **2.9** kV
